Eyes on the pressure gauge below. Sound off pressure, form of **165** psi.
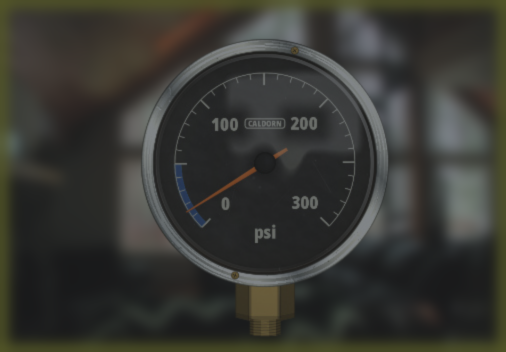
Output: **15** psi
